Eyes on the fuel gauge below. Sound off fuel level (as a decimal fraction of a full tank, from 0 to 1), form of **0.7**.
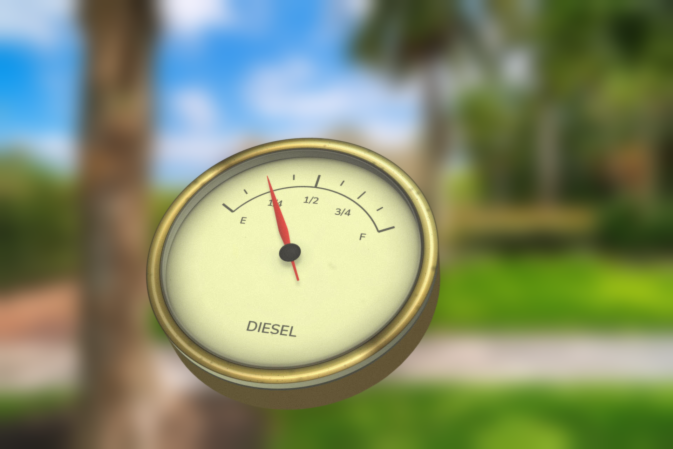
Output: **0.25**
